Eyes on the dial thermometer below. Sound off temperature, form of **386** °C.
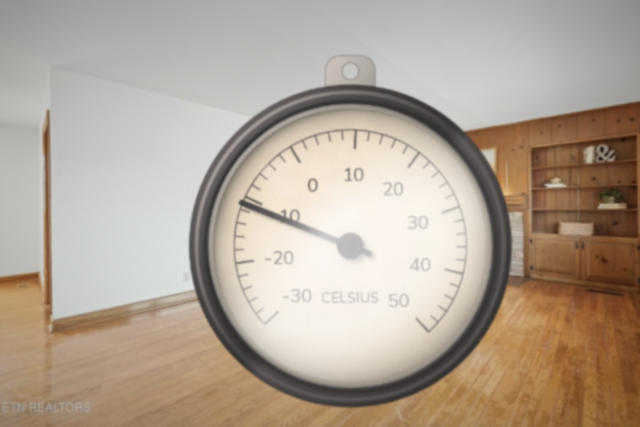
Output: **-11** °C
